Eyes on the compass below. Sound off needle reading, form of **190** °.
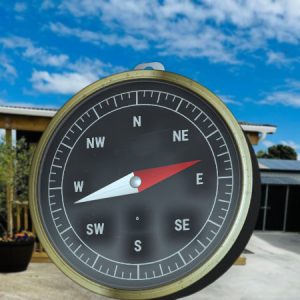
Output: **75** °
